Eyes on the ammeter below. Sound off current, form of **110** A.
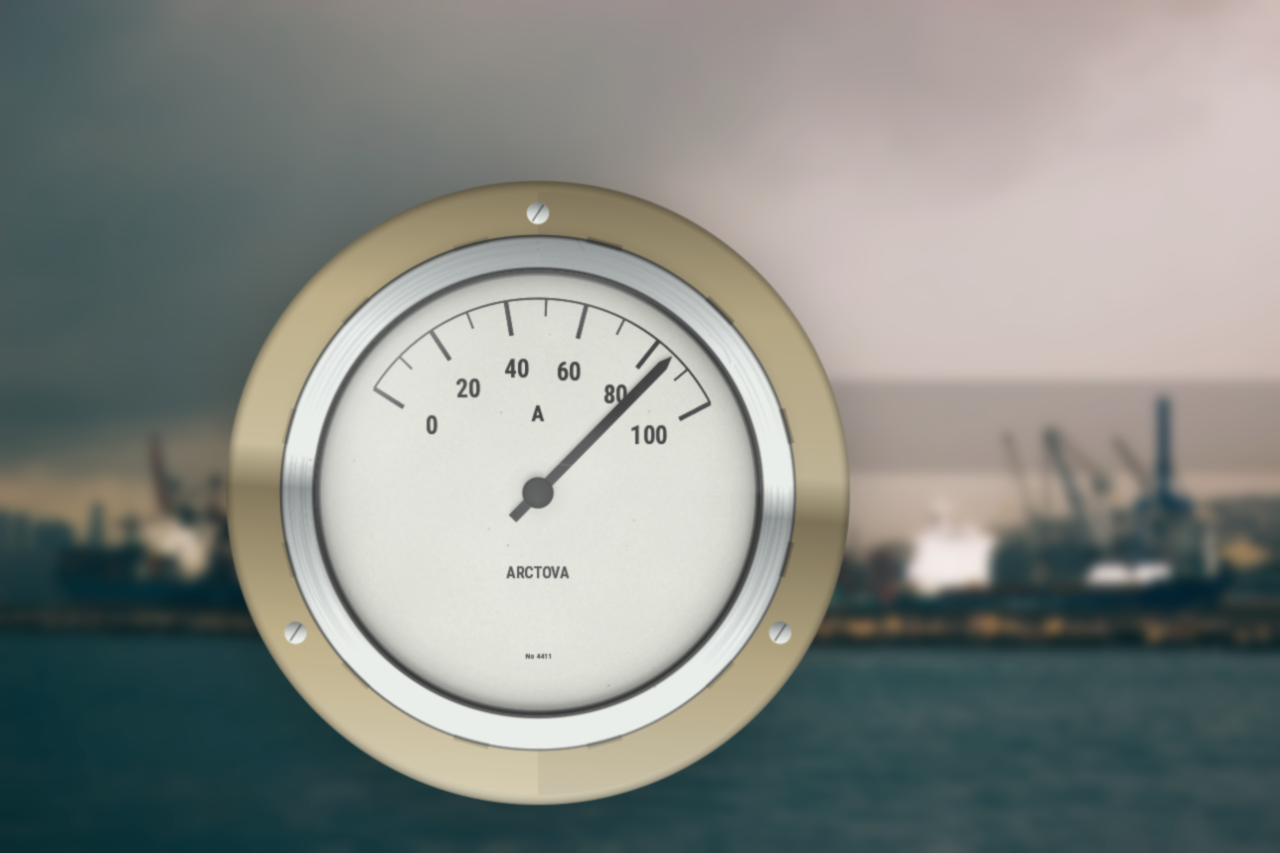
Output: **85** A
